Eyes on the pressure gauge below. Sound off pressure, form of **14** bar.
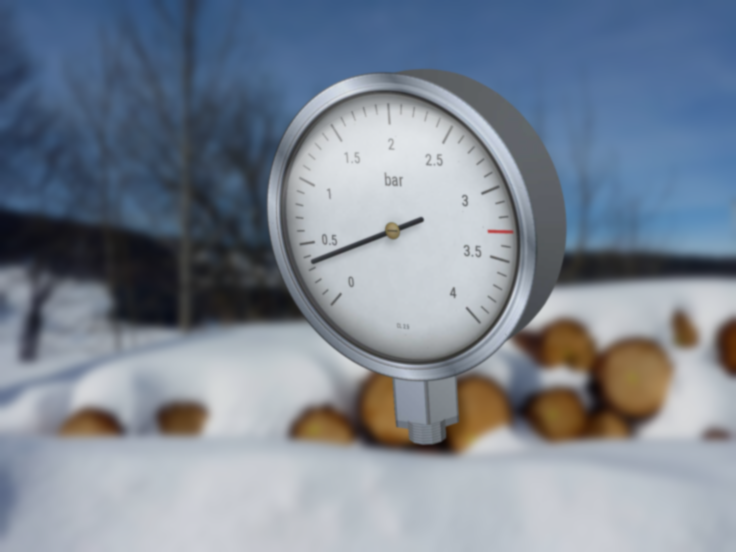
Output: **0.35** bar
